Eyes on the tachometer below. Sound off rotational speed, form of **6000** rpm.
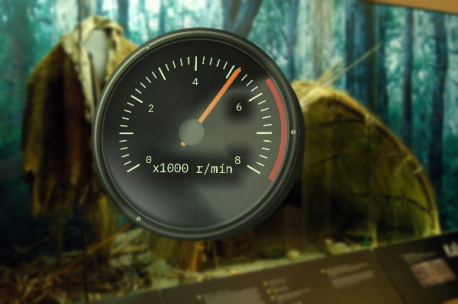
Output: **5200** rpm
